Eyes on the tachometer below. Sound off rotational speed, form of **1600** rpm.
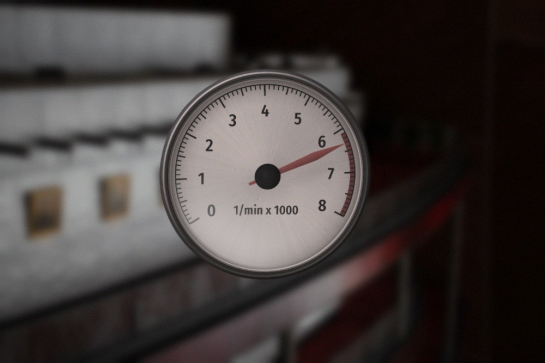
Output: **6300** rpm
